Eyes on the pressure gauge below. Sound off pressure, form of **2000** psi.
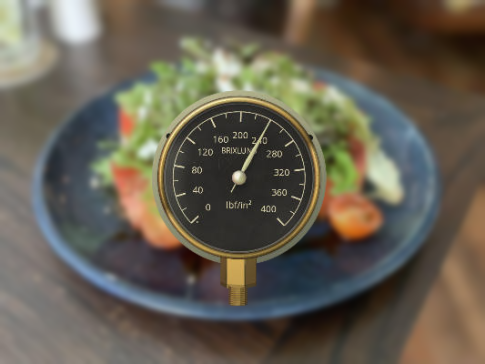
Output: **240** psi
